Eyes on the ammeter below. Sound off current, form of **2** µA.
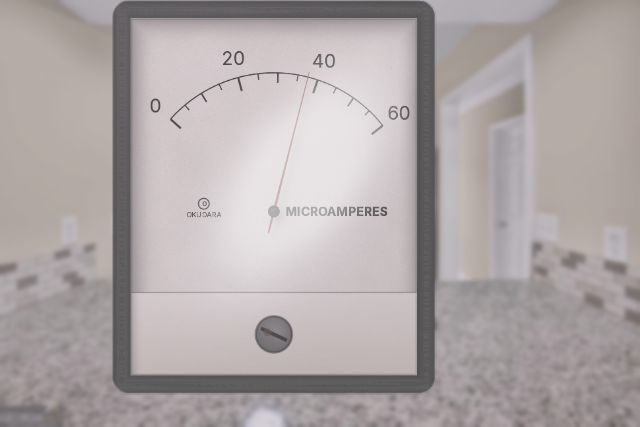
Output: **37.5** µA
